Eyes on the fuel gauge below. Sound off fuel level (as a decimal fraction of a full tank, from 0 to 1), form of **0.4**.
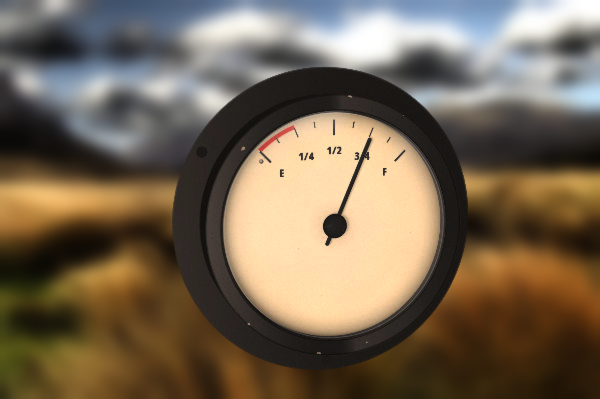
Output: **0.75**
